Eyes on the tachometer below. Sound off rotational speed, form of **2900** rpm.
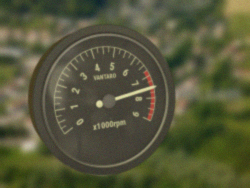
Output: **7500** rpm
